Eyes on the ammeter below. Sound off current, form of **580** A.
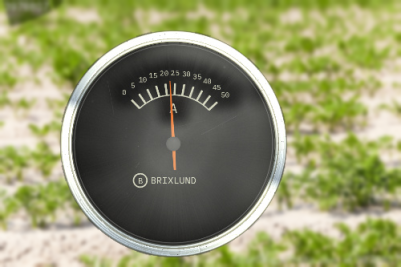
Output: **22.5** A
